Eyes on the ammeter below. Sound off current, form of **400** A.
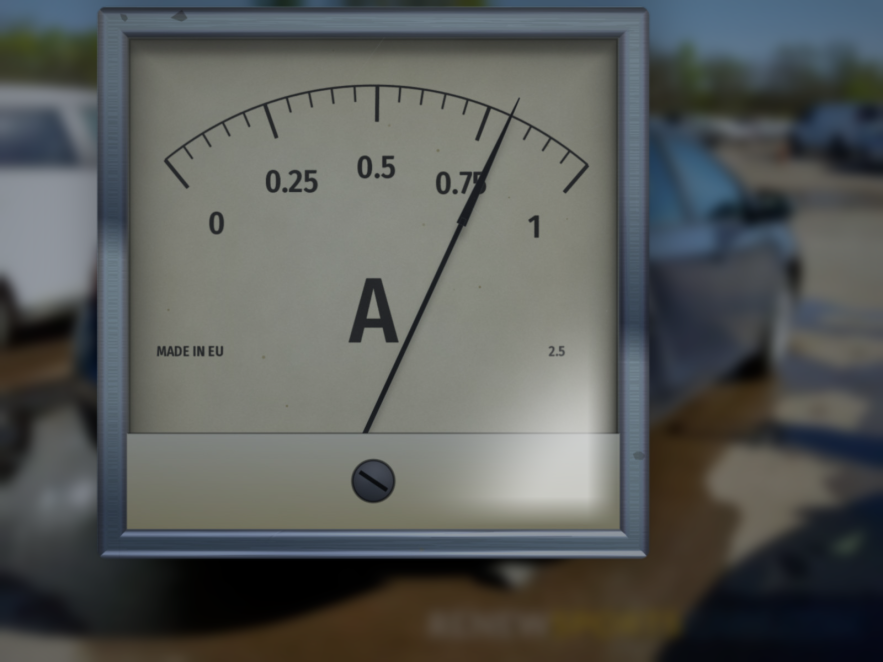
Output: **0.8** A
